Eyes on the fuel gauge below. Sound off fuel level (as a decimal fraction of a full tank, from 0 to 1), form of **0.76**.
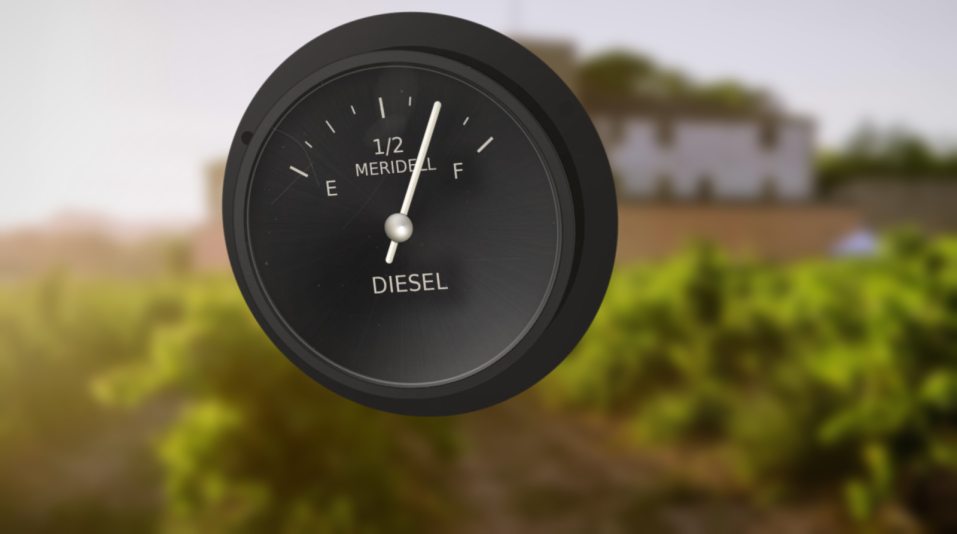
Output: **0.75**
